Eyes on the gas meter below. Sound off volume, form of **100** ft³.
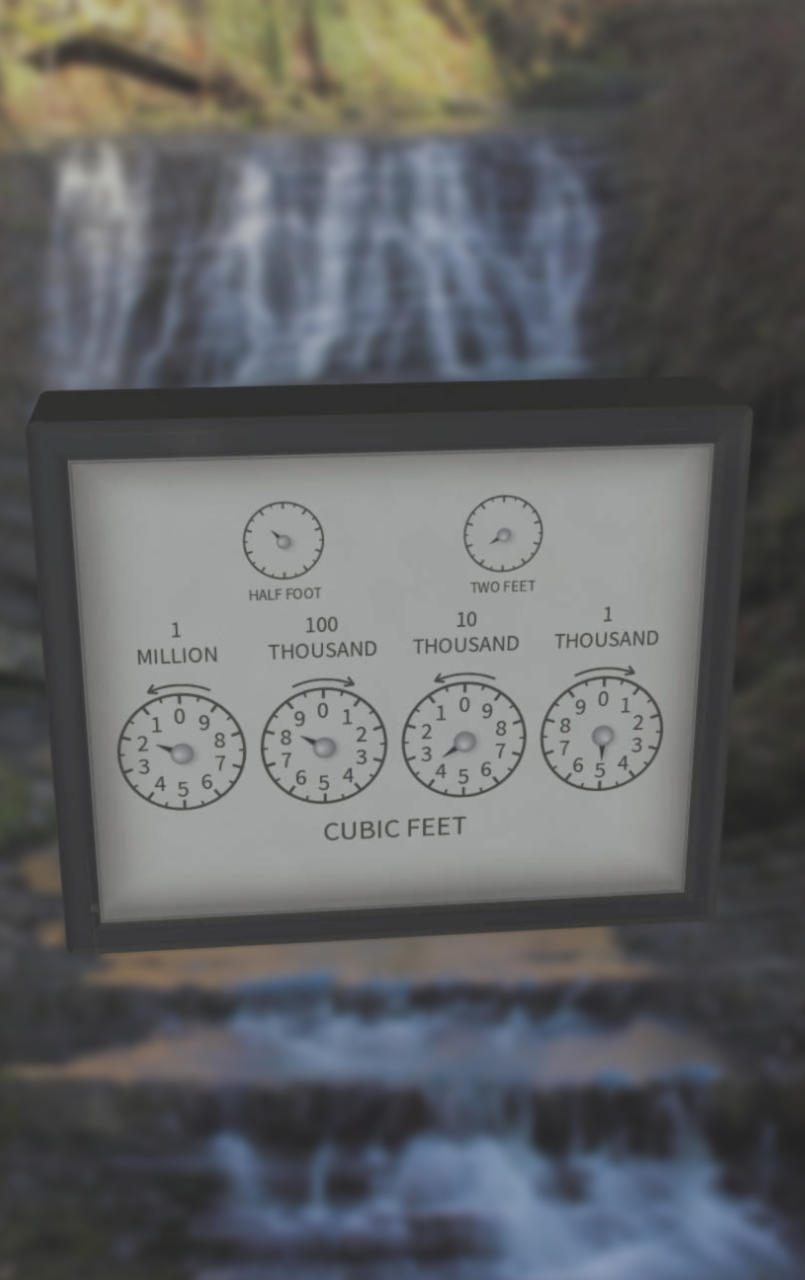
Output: **183500** ft³
